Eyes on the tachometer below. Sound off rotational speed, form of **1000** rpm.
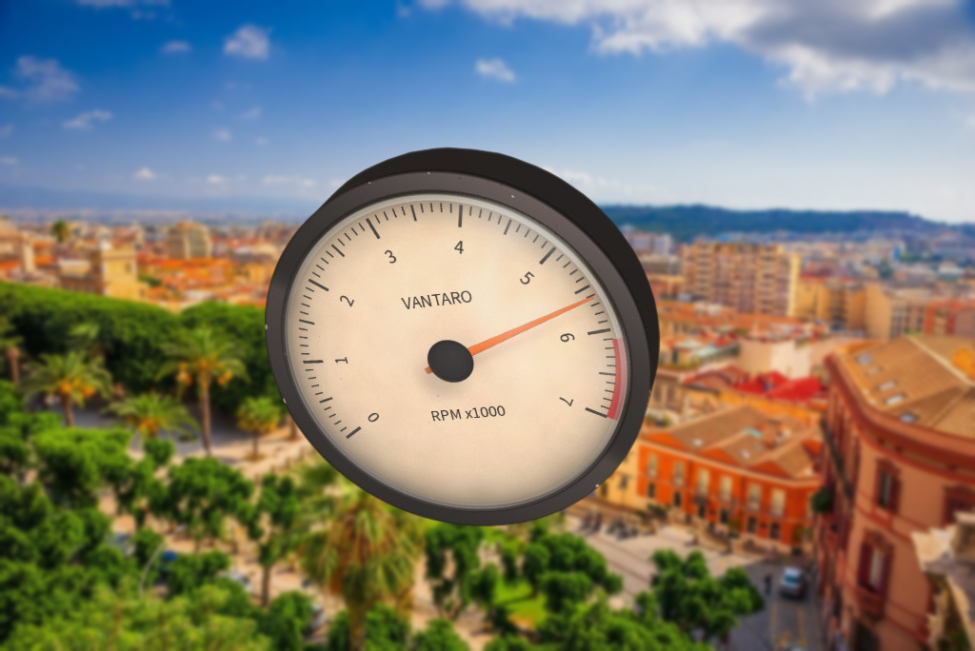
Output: **5600** rpm
